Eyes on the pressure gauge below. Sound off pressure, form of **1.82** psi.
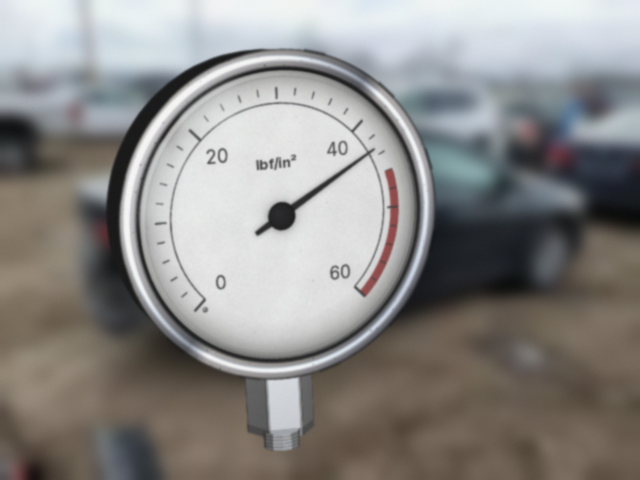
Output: **43** psi
